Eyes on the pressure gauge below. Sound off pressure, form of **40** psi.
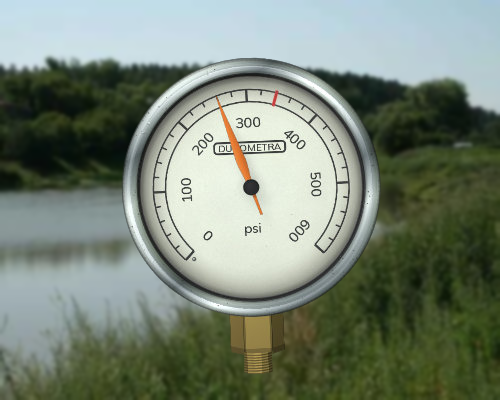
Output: **260** psi
